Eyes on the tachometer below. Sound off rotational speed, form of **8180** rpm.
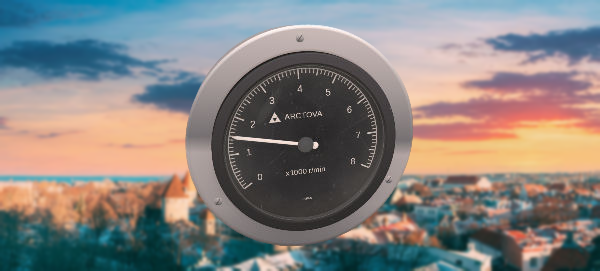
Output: **1500** rpm
